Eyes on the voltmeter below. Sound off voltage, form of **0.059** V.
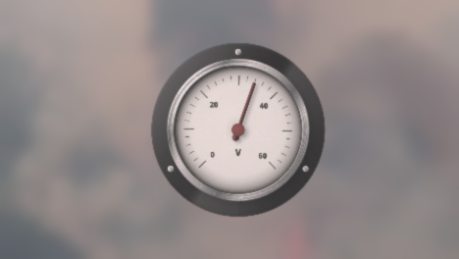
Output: **34** V
